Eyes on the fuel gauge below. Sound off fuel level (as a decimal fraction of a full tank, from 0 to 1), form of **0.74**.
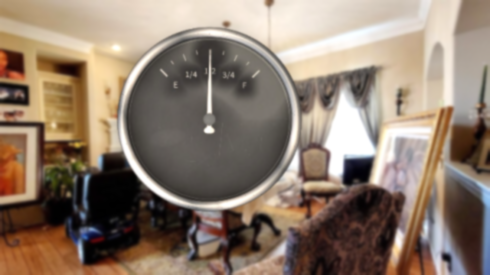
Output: **0.5**
